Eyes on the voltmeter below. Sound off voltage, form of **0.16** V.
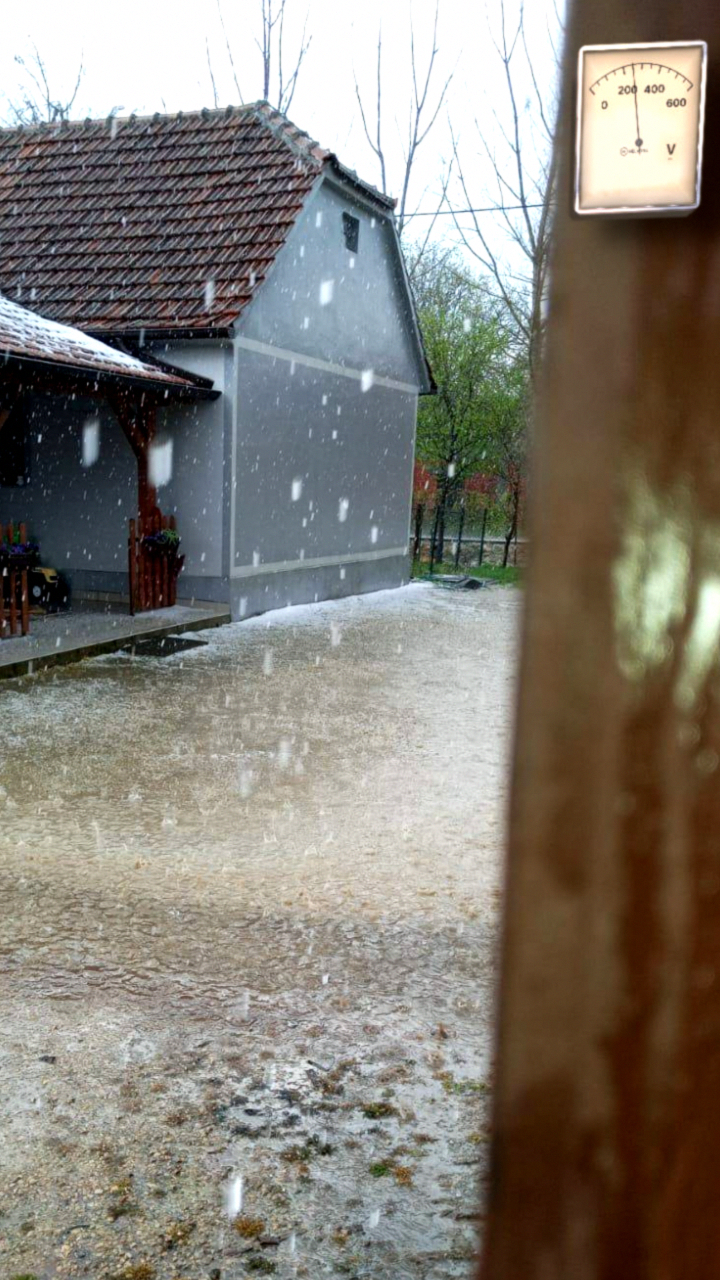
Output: **250** V
